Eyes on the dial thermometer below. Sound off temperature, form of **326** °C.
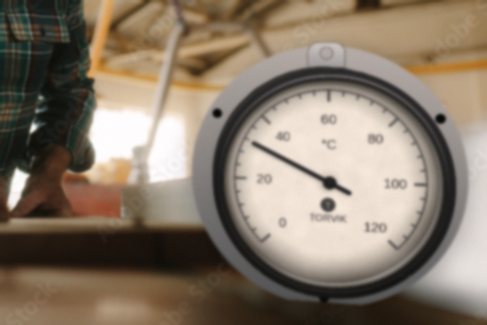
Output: **32** °C
